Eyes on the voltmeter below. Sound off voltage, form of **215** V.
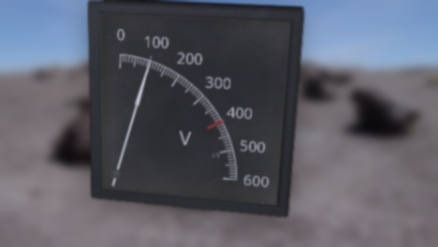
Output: **100** V
